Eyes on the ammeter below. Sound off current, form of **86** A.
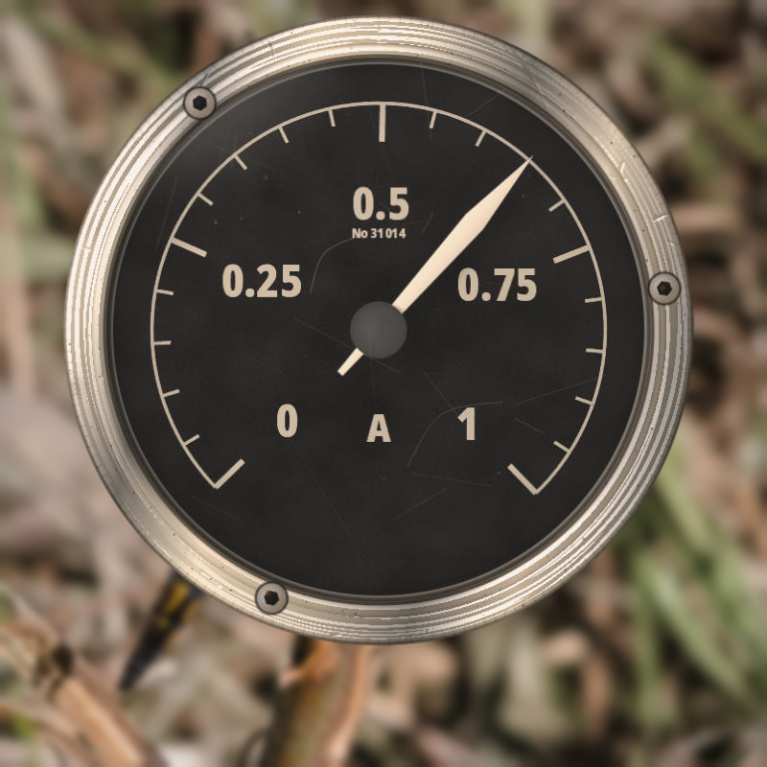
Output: **0.65** A
